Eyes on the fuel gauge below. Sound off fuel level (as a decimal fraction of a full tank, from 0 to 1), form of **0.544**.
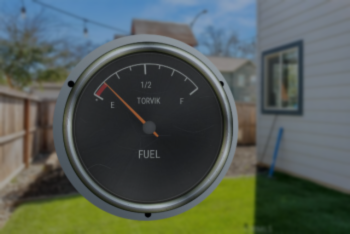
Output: **0.125**
